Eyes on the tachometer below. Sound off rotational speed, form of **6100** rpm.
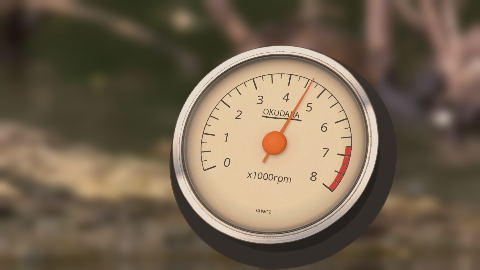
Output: **4625** rpm
